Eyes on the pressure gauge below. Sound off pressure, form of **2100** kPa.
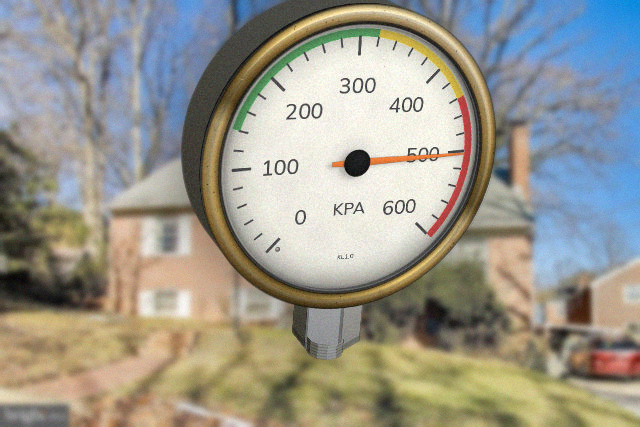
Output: **500** kPa
